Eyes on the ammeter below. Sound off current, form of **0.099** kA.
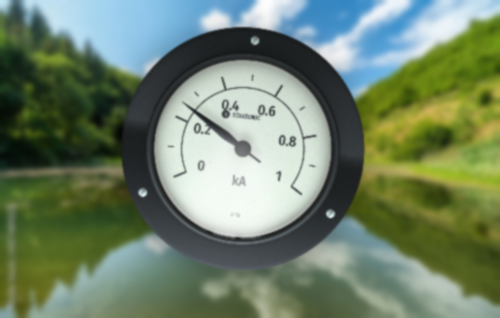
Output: **0.25** kA
